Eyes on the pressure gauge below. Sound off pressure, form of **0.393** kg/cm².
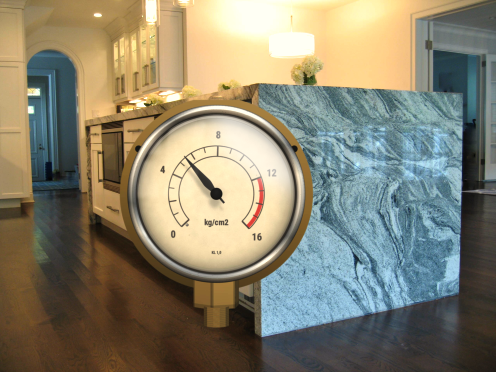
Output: **5.5** kg/cm²
